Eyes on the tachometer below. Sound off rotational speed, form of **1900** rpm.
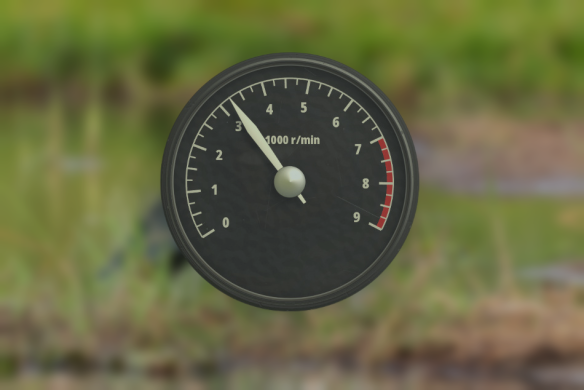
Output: **3250** rpm
